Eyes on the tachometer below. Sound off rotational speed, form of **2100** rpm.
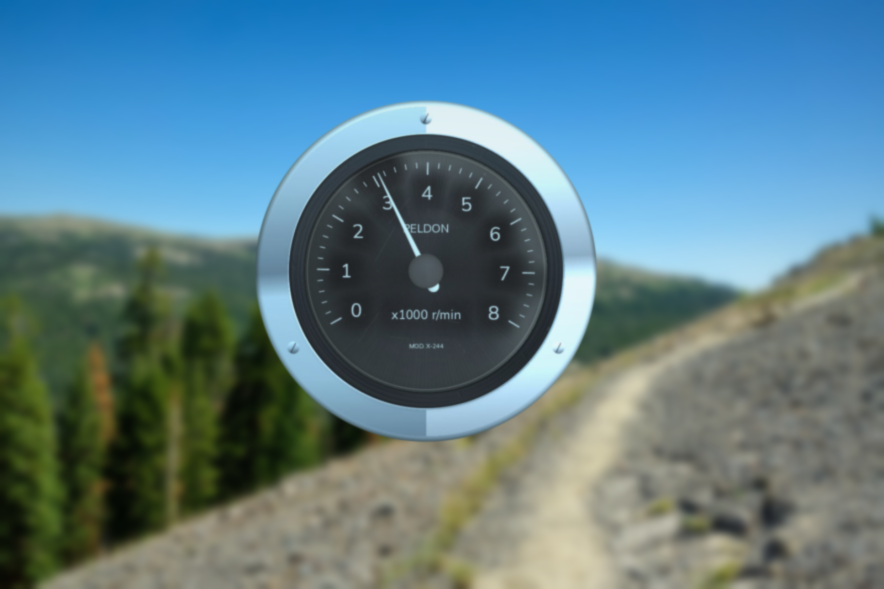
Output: **3100** rpm
